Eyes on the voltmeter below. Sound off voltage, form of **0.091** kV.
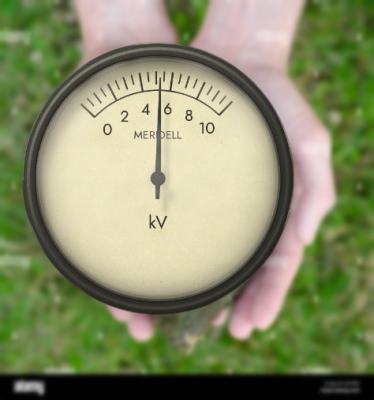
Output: **5.25** kV
